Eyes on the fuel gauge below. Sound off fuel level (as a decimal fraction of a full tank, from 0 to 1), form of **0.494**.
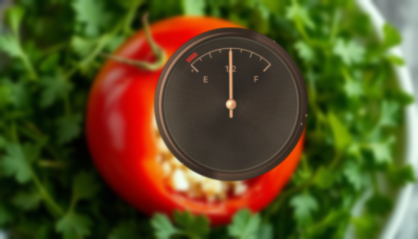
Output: **0.5**
